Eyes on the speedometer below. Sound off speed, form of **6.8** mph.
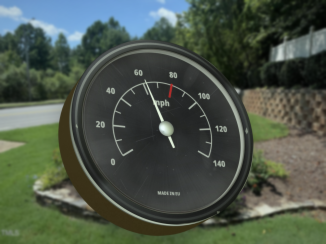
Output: **60** mph
